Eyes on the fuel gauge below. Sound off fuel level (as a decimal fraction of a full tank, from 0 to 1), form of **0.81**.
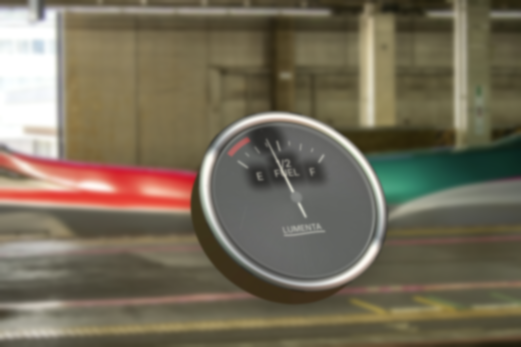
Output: **0.375**
